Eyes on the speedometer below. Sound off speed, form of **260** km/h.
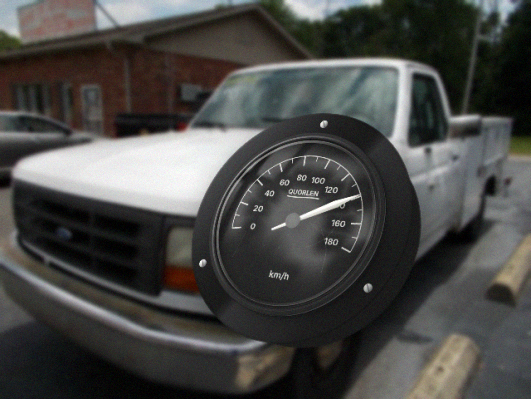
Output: **140** km/h
